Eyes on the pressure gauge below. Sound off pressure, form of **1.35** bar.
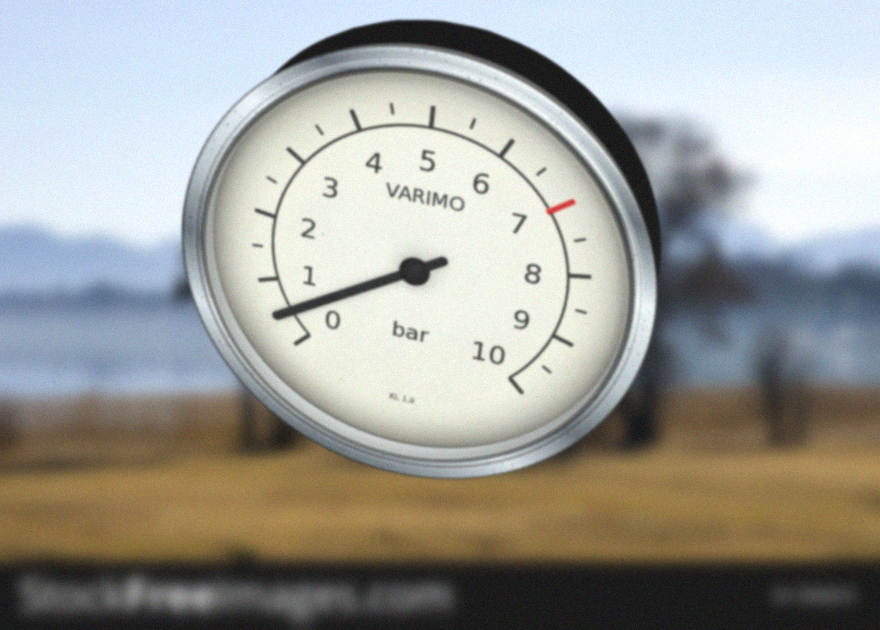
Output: **0.5** bar
